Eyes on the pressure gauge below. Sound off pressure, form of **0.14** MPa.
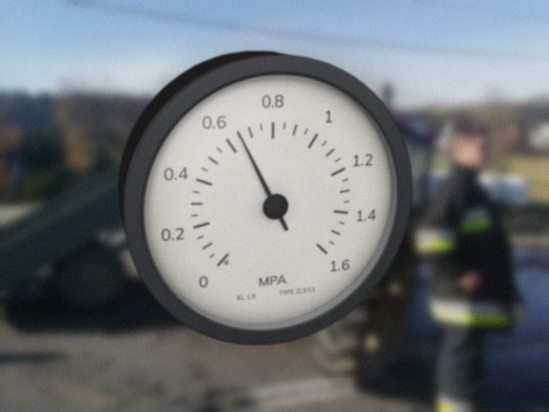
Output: **0.65** MPa
